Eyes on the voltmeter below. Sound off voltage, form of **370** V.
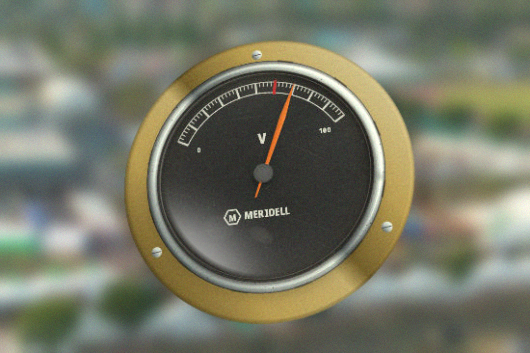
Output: **70** V
